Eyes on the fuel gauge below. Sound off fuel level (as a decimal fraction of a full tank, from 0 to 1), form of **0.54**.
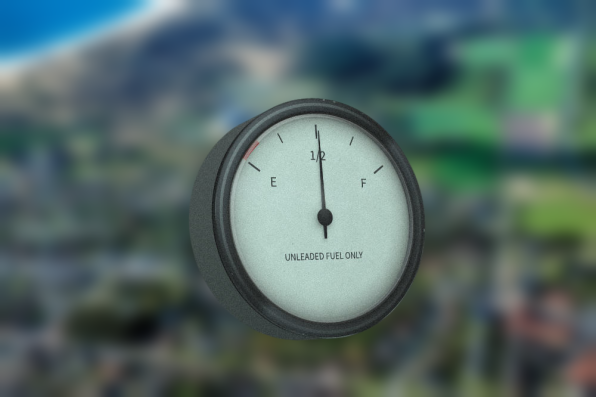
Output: **0.5**
